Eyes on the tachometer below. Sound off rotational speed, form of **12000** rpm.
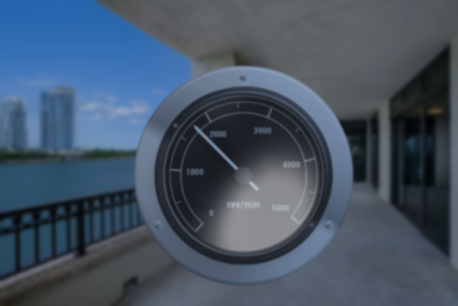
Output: **1750** rpm
